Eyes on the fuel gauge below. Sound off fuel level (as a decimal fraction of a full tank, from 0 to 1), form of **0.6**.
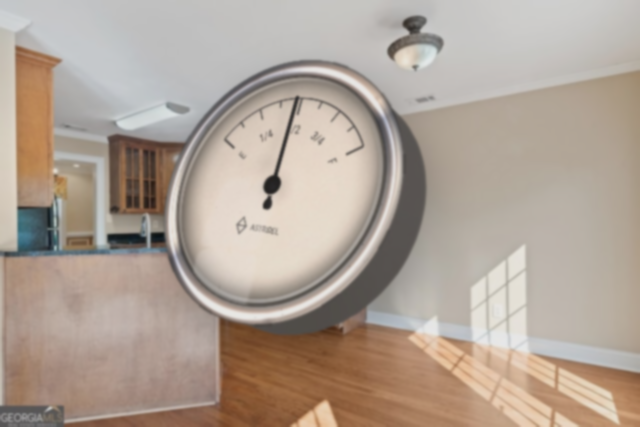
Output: **0.5**
